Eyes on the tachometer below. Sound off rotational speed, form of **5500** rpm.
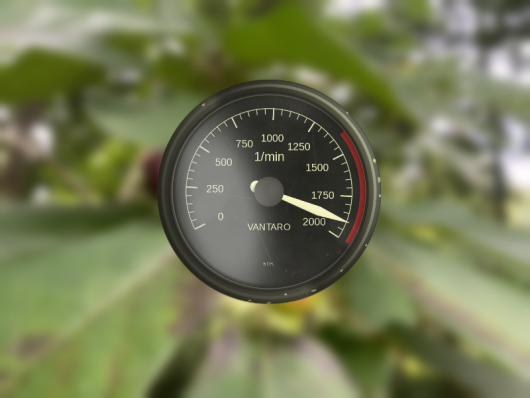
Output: **1900** rpm
